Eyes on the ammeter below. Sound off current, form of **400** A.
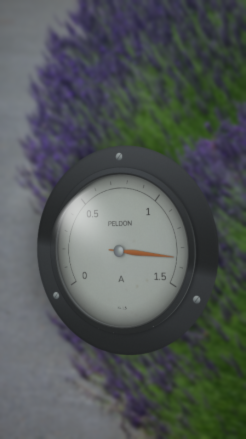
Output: **1.35** A
